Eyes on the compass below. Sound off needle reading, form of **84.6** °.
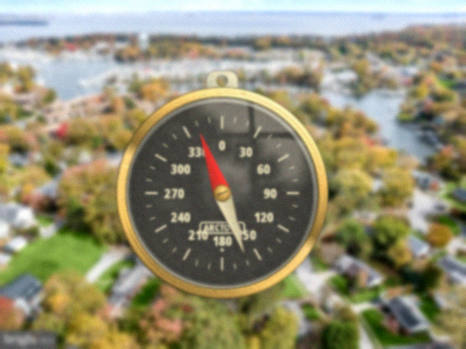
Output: **340** °
